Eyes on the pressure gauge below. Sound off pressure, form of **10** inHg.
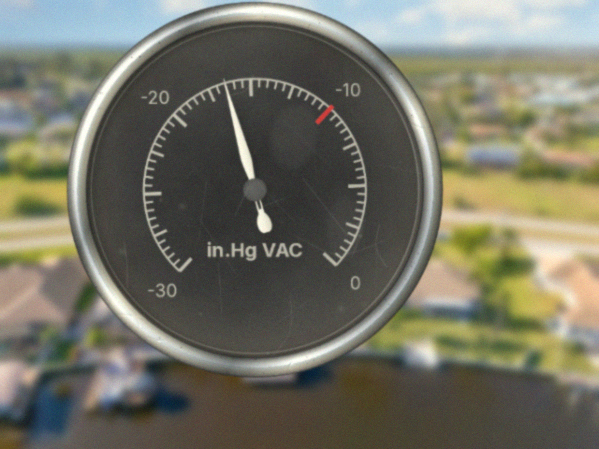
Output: **-16.5** inHg
